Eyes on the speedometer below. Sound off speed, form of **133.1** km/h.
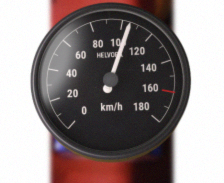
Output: **105** km/h
